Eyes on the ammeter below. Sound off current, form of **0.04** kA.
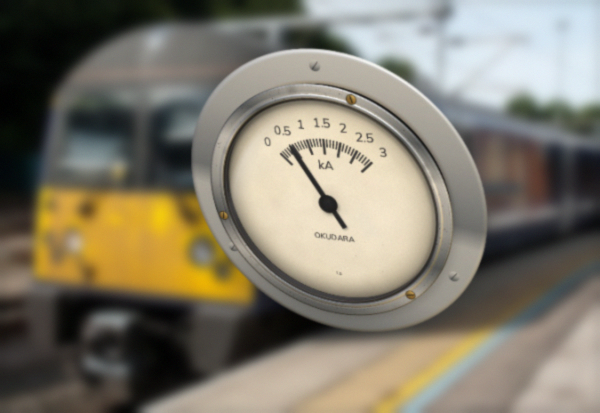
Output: **0.5** kA
